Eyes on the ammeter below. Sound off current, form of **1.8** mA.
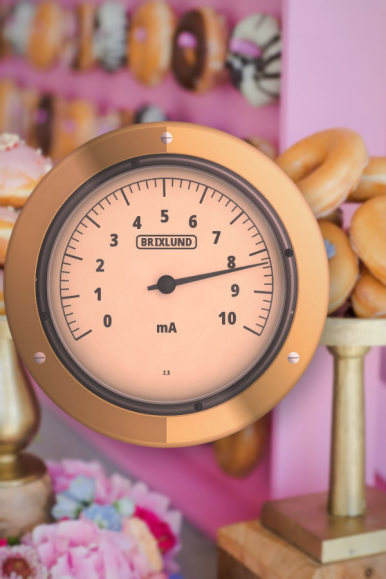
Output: **8.3** mA
